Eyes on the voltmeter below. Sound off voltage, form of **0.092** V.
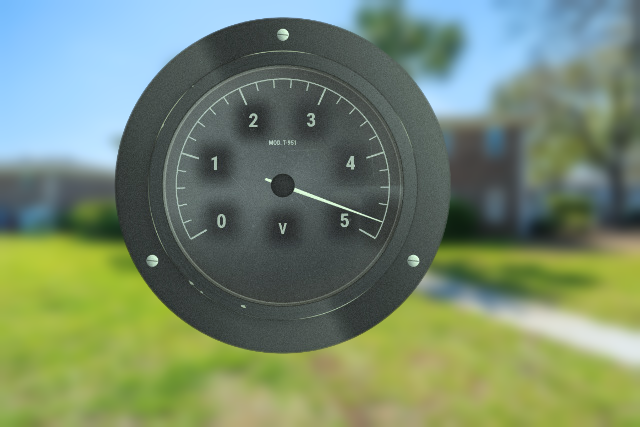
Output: **4.8** V
